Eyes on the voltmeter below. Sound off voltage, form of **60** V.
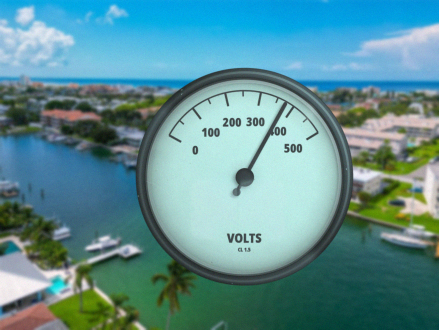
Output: **375** V
